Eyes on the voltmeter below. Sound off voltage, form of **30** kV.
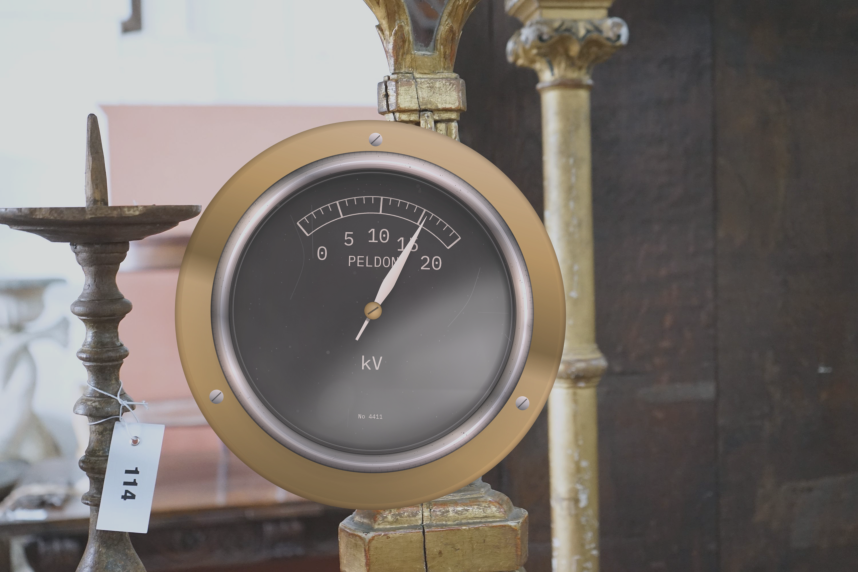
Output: **15.5** kV
